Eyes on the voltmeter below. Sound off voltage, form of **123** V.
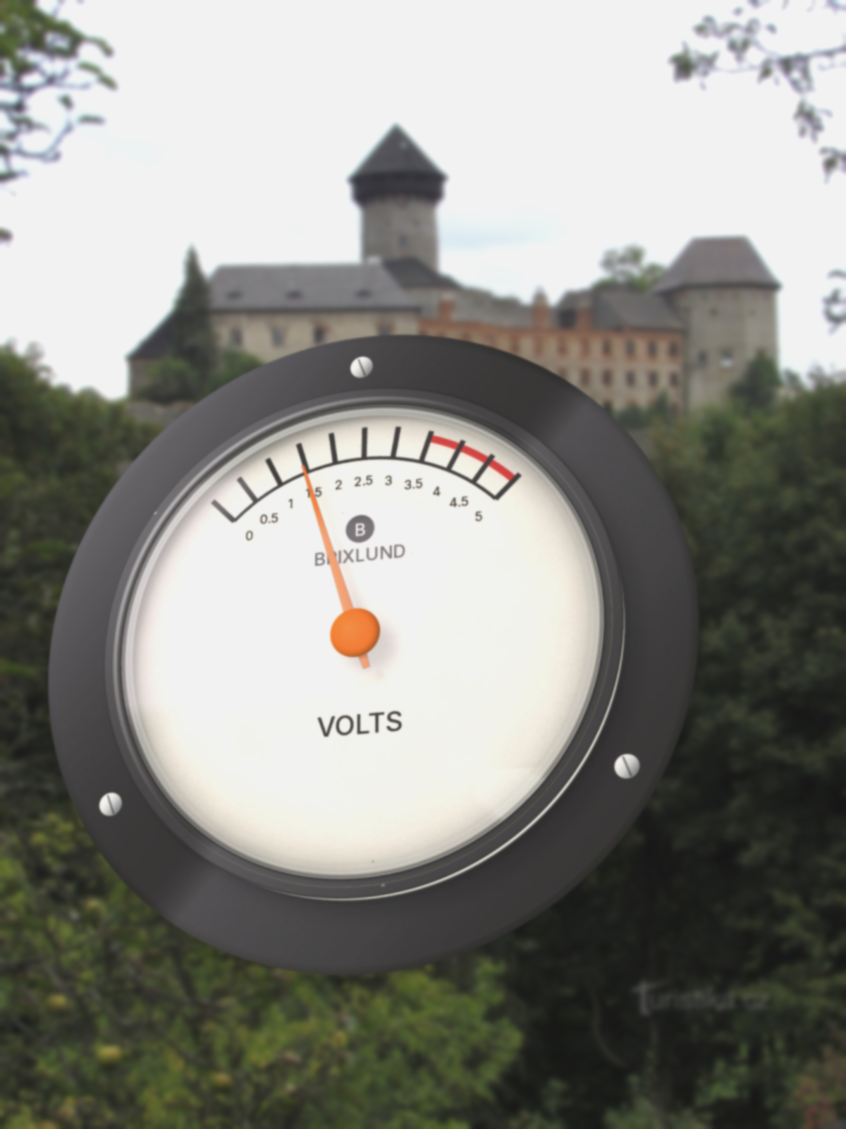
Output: **1.5** V
